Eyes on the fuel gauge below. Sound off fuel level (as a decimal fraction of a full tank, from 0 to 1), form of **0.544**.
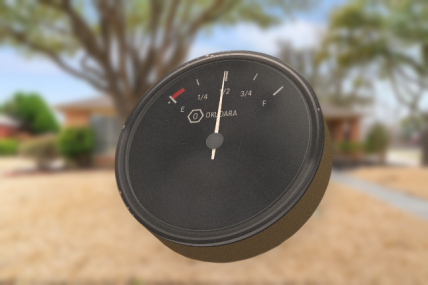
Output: **0.5**
